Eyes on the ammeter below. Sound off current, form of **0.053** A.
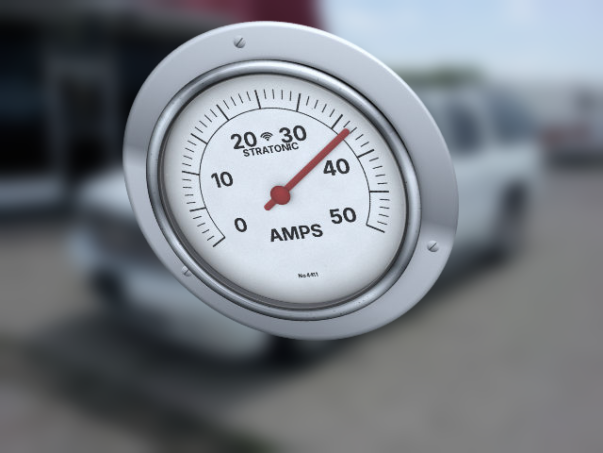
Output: **36.5** A
